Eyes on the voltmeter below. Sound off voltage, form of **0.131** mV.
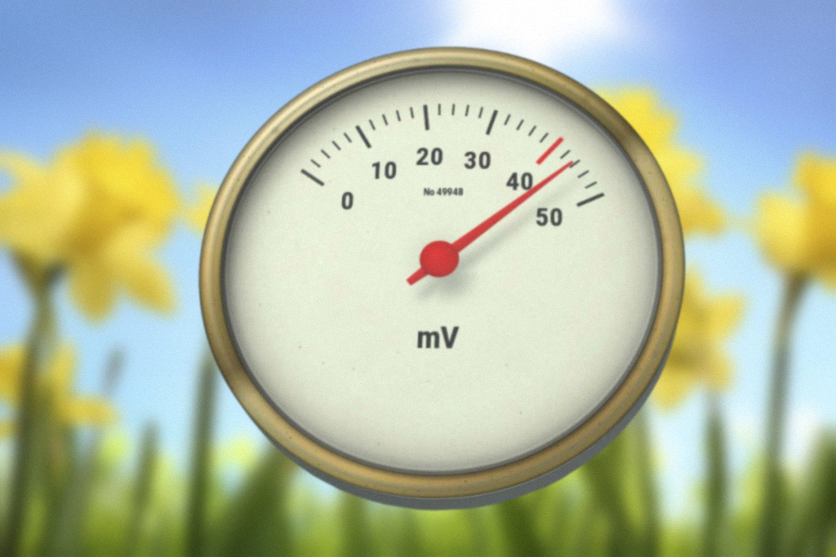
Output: **44** mV
